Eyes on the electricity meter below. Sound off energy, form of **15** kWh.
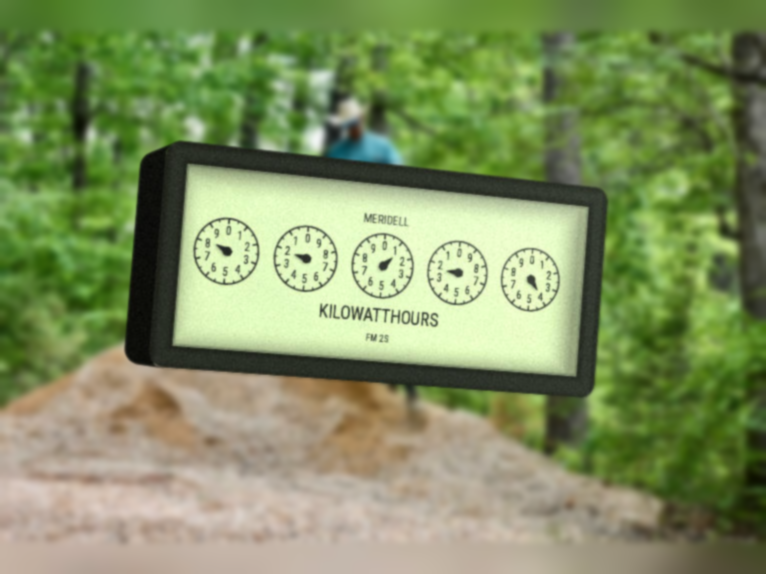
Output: **82124** kWh
